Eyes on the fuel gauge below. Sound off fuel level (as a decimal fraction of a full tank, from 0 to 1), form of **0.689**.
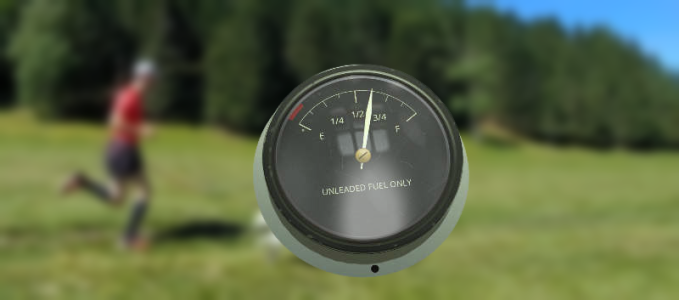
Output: **0.625**
